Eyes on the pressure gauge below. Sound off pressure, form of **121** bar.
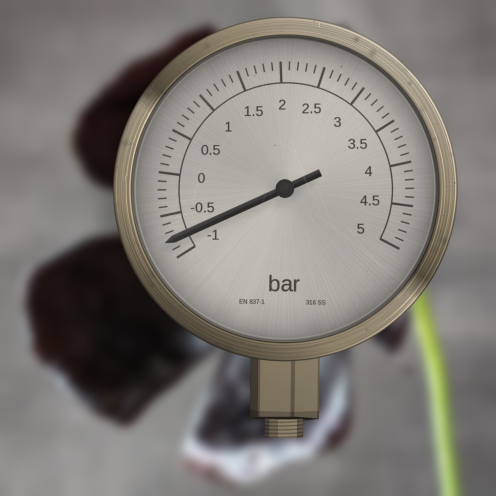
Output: **-0.8** bar
